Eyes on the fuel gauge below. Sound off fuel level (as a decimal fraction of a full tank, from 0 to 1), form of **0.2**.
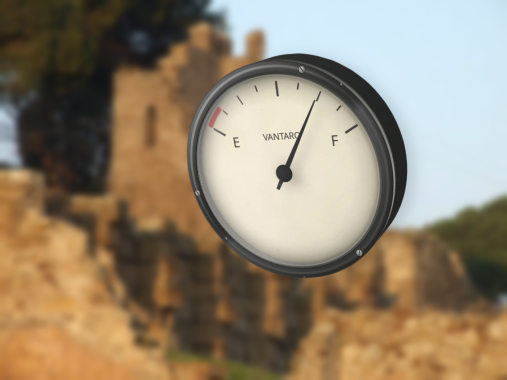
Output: **0.75**
